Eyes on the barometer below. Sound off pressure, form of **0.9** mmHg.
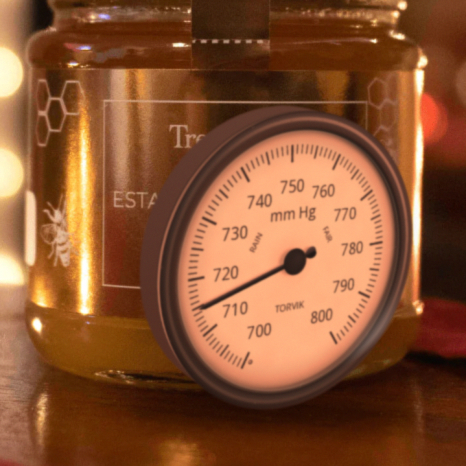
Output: **715** mmHg
